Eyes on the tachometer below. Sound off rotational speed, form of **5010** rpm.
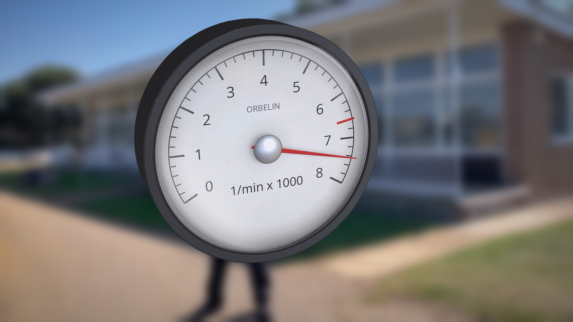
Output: **7400** rpm
